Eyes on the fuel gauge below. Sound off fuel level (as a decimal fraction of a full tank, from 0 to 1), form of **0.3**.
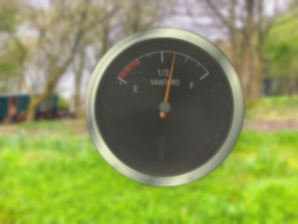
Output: **0.625**
